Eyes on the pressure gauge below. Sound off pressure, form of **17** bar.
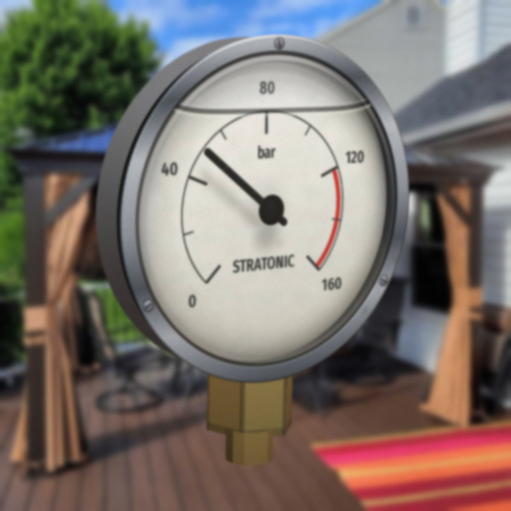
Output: **50** bar
